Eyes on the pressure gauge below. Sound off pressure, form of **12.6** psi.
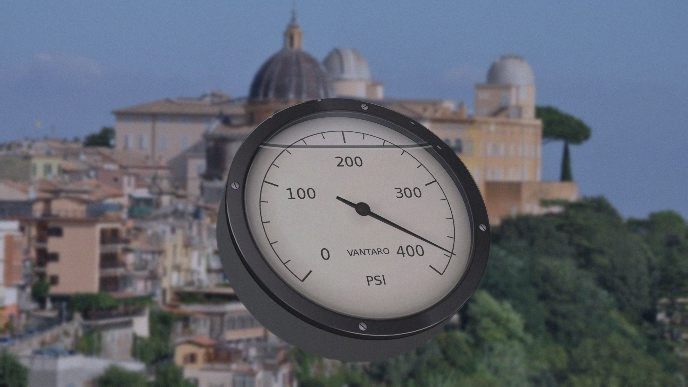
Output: **380** psi
